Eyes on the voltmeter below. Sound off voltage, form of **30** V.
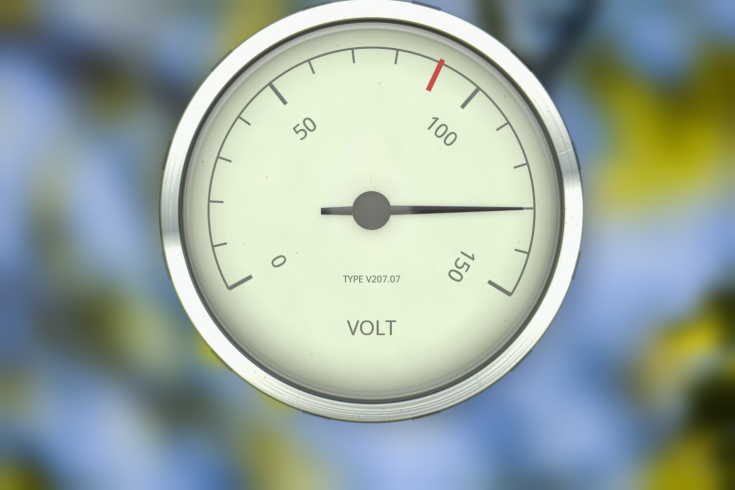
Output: **130** V
